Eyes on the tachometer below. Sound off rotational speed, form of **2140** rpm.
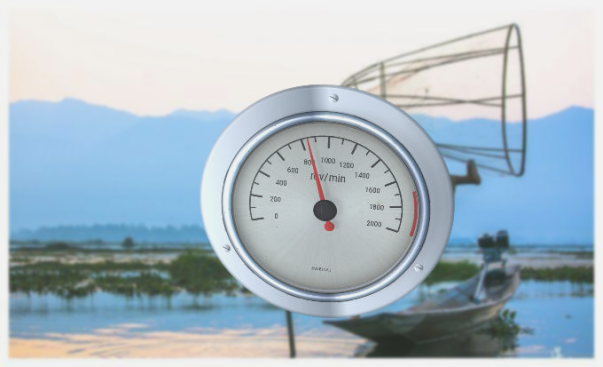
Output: **850** rpm
